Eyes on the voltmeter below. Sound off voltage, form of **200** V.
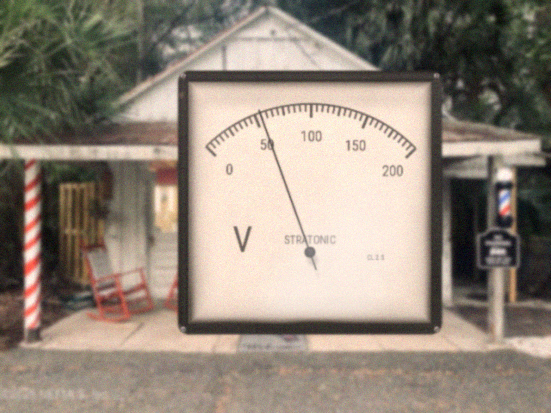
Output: **55** V
